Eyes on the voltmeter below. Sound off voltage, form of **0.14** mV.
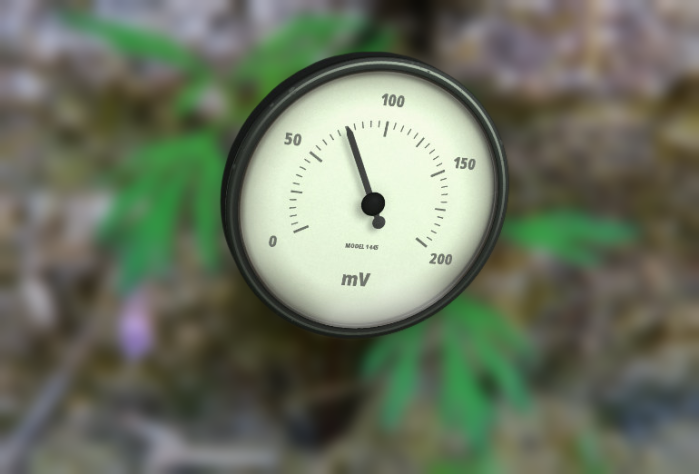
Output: **75** mV
